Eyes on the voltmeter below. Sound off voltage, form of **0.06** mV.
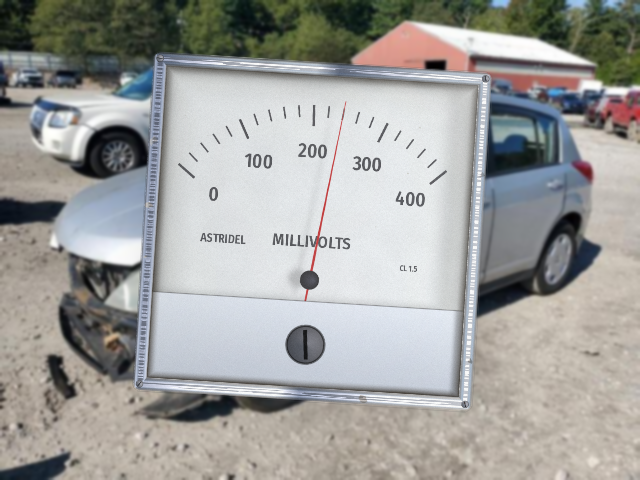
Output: **240** mV
